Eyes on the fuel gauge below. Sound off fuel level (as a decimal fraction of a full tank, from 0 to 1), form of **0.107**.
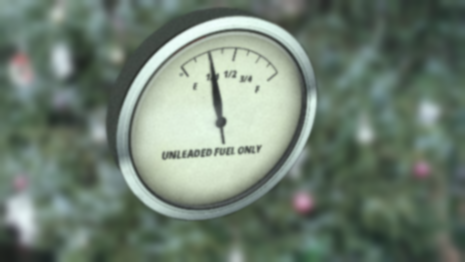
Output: **0.25**
